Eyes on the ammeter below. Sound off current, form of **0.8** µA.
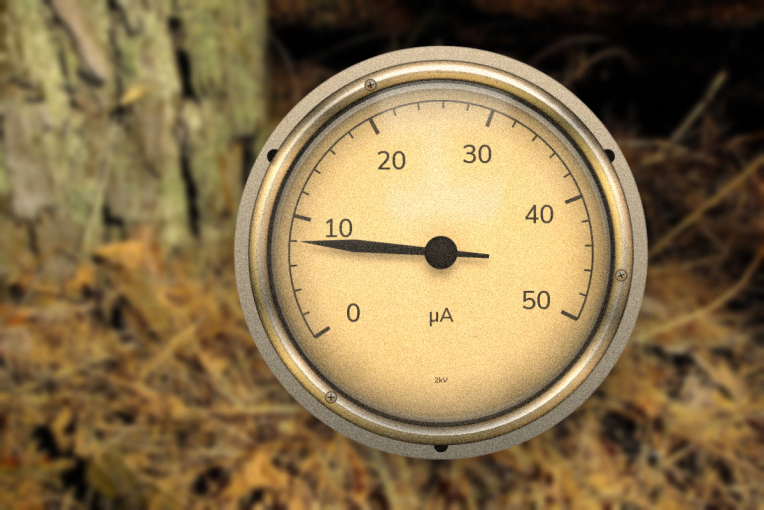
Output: **8** µA
